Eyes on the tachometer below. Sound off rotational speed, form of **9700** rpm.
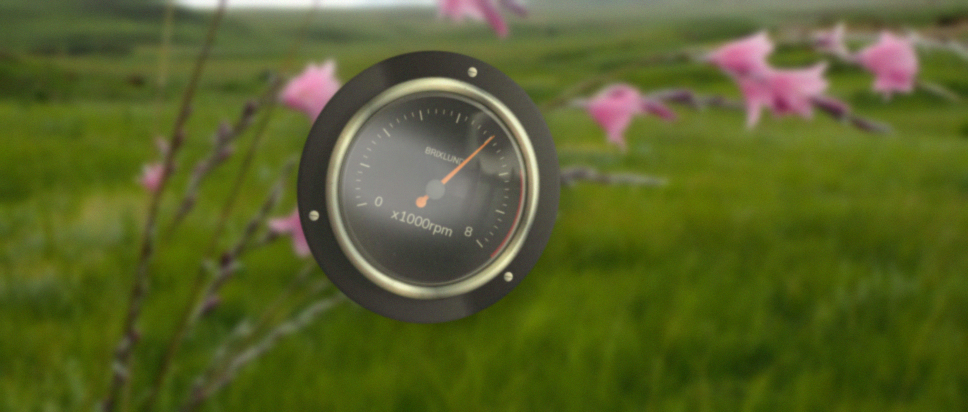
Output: **5000** rpm
